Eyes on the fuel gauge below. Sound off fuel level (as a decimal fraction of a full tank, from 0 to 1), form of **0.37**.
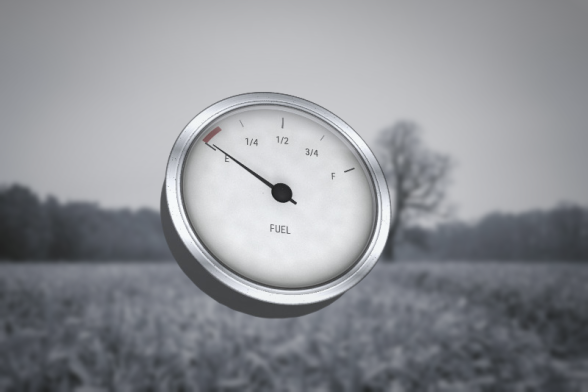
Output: **0**
